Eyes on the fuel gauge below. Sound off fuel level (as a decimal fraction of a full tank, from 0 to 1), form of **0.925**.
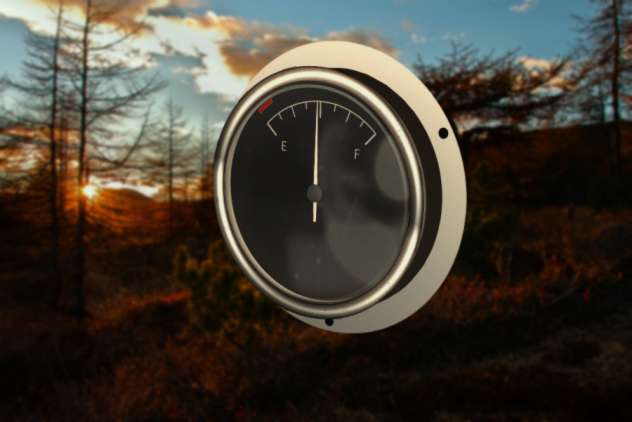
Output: **0.5**
